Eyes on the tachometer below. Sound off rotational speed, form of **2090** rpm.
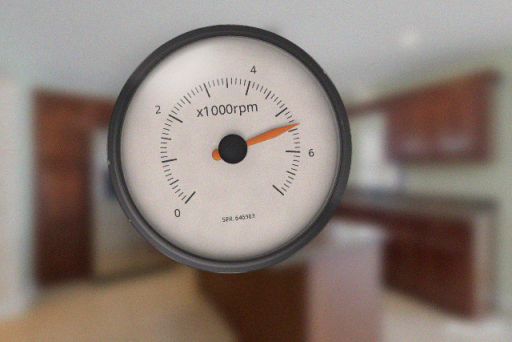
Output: **5400** rpm
